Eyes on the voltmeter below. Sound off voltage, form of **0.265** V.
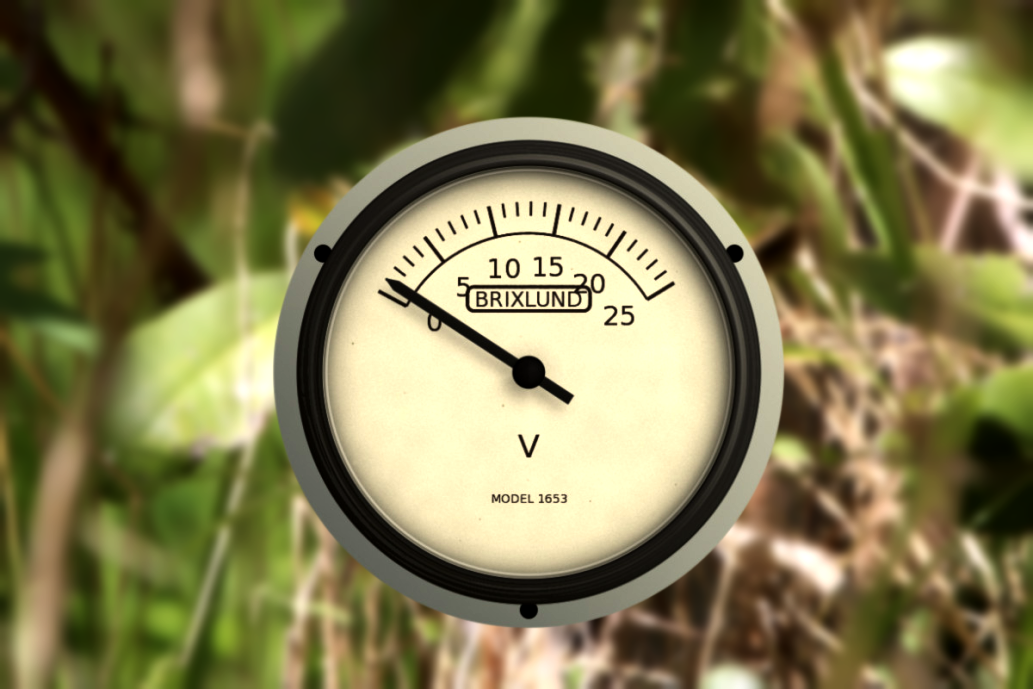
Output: **1** V
